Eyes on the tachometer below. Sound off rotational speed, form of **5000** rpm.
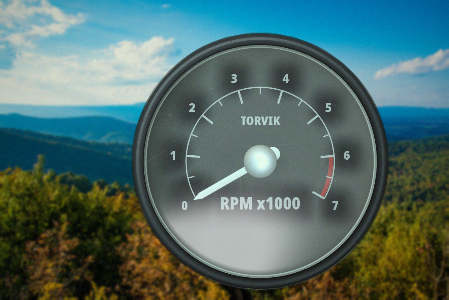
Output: **0** rpm
